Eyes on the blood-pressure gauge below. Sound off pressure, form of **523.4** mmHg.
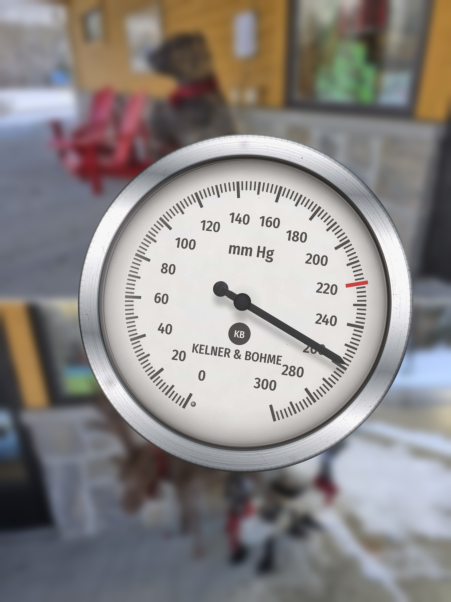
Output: **258** mmHg
